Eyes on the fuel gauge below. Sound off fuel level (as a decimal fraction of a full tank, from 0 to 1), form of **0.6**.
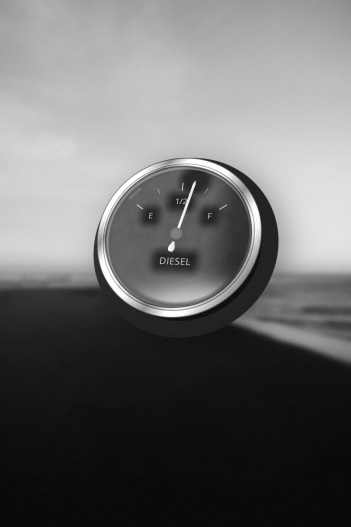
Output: **0.625**
